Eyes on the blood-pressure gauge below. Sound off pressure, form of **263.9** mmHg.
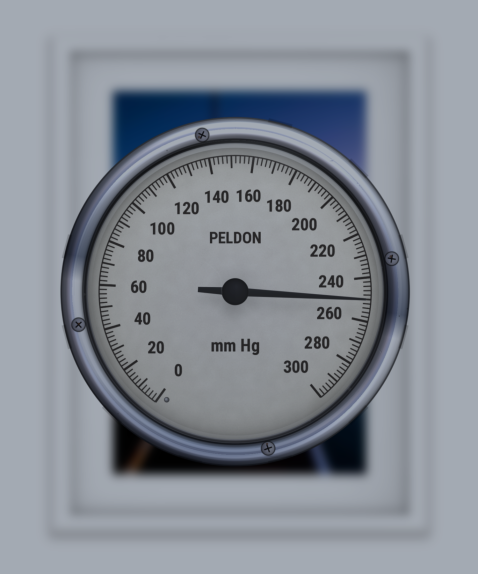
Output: **250** mmHg
